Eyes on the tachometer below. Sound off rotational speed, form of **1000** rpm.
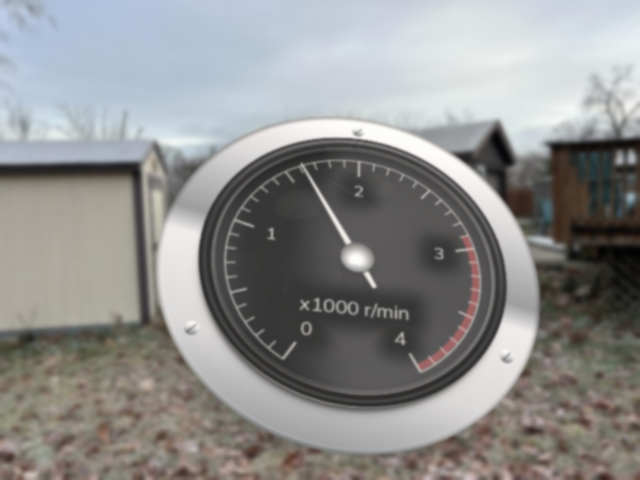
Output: **1600** rpm
